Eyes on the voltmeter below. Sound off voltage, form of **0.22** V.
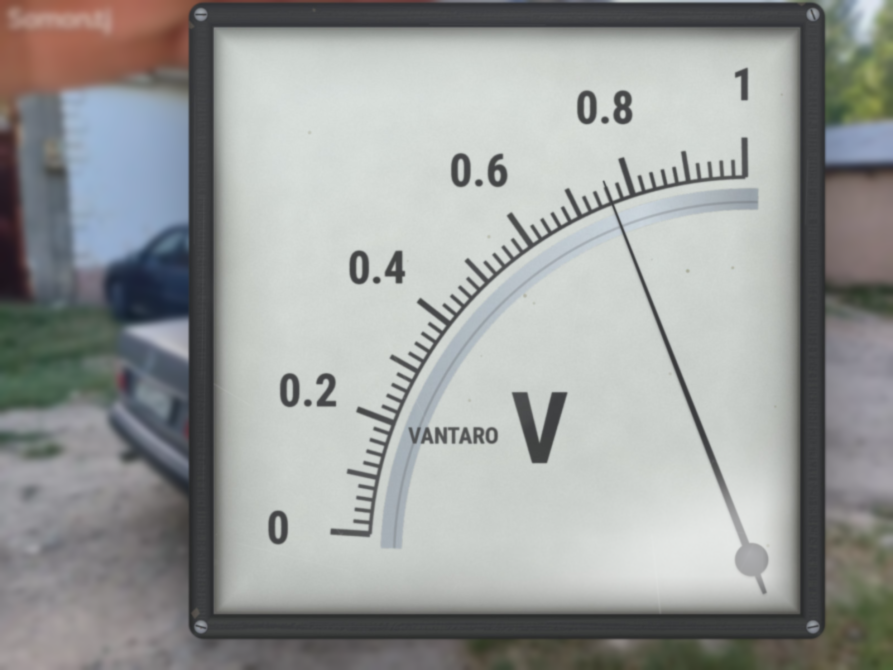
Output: **0.76** V
